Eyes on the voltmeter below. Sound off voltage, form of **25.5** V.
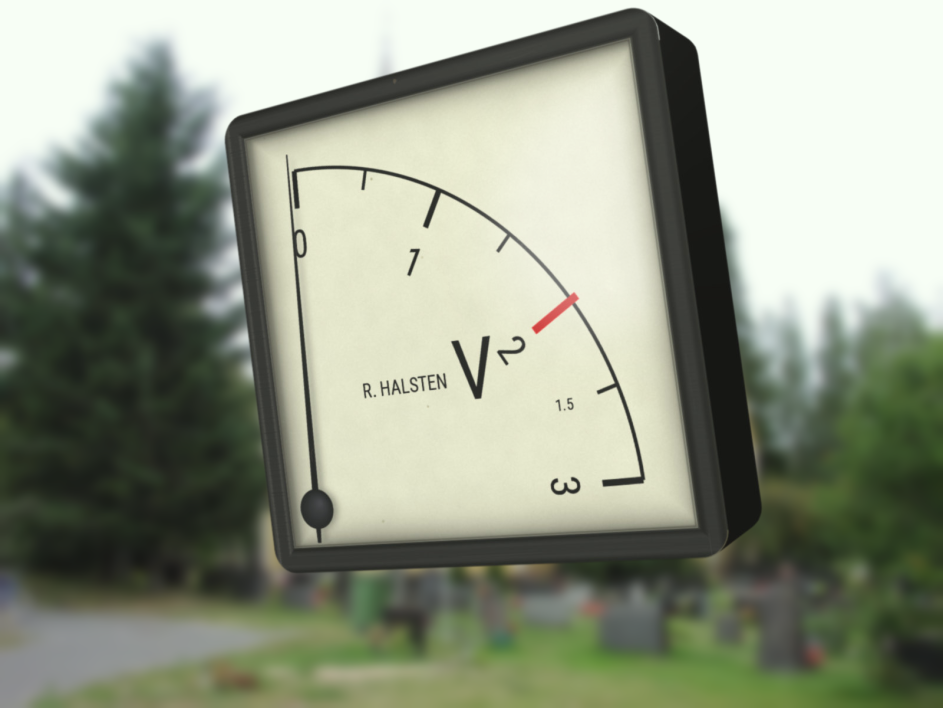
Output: **0** V
